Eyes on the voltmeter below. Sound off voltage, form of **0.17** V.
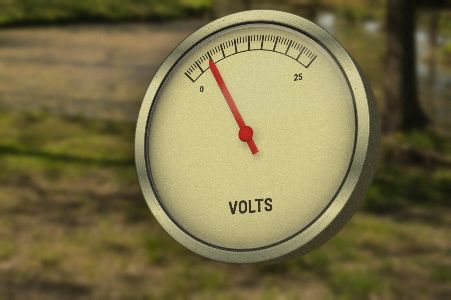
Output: **5** V
